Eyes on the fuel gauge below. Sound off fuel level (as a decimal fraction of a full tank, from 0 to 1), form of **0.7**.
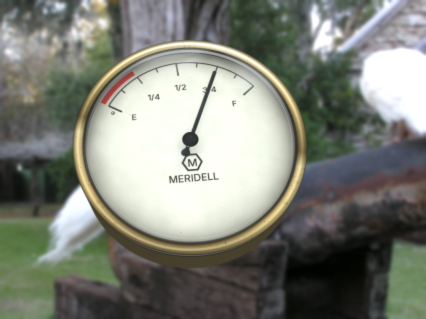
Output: **0.75**
